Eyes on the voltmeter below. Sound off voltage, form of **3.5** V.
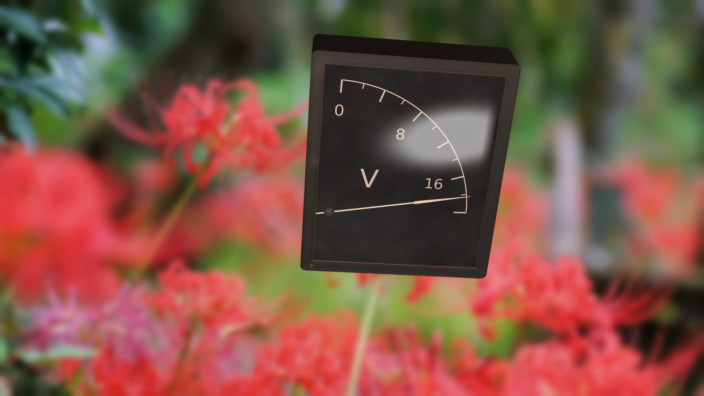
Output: **18** V
